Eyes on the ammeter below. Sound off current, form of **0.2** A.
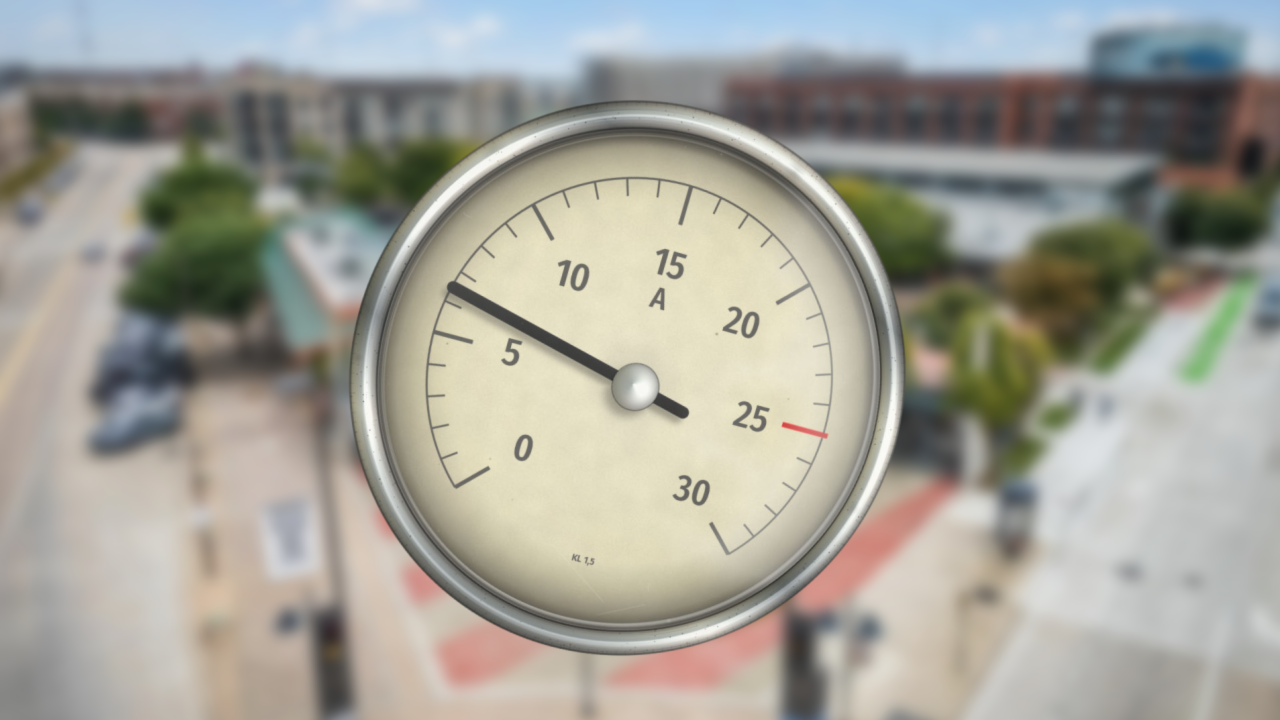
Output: **6.5** A
